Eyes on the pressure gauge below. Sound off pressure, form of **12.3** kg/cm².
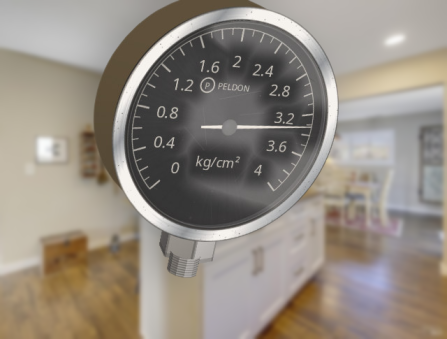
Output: **3.3** kg/cm²
